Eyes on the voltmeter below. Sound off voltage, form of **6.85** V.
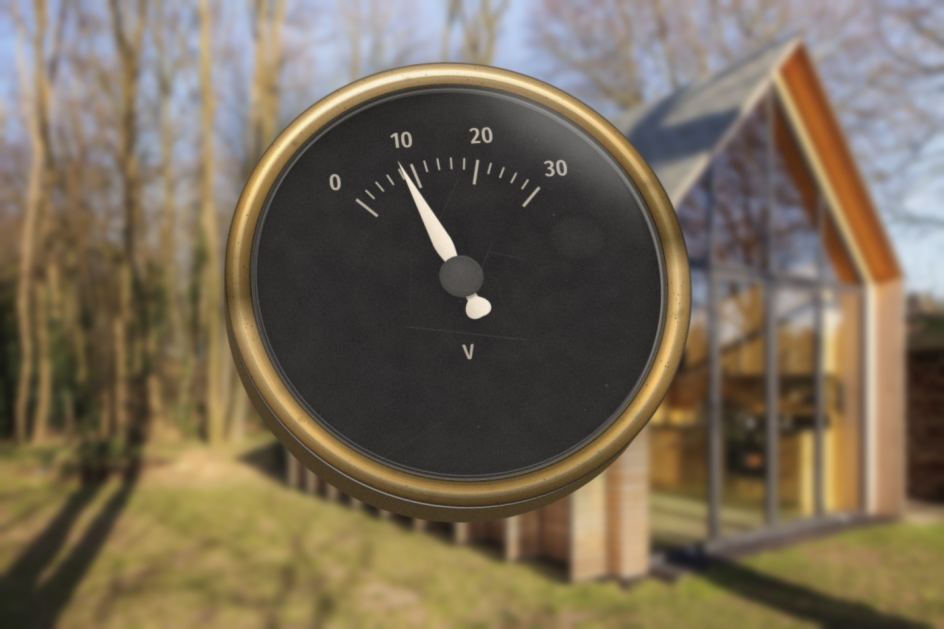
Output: **8** V
